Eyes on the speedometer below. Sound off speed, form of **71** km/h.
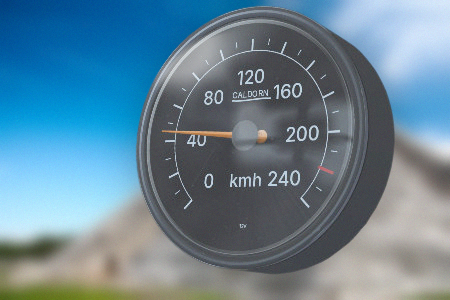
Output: **45** km/h
